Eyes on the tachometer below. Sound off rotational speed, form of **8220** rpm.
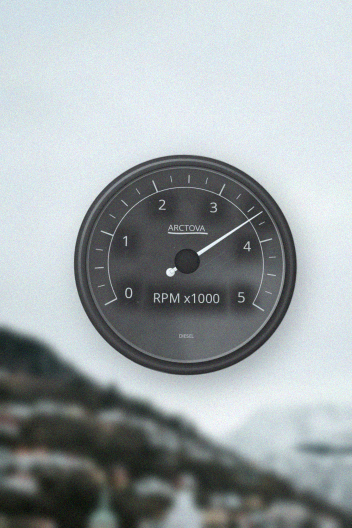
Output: **3625** rpm
